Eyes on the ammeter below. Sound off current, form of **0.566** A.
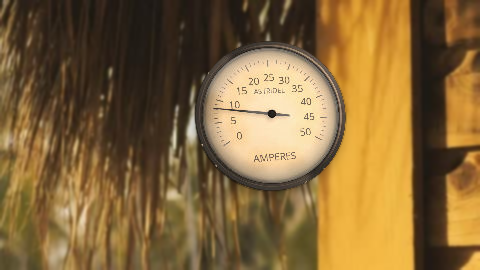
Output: **8** A
